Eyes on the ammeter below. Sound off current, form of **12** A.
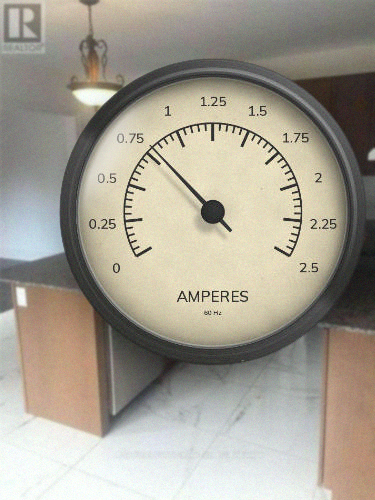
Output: **0.8** A
